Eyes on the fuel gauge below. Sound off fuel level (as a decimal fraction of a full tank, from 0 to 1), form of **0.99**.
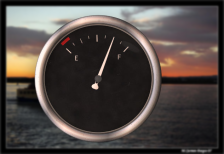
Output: **0.75**
